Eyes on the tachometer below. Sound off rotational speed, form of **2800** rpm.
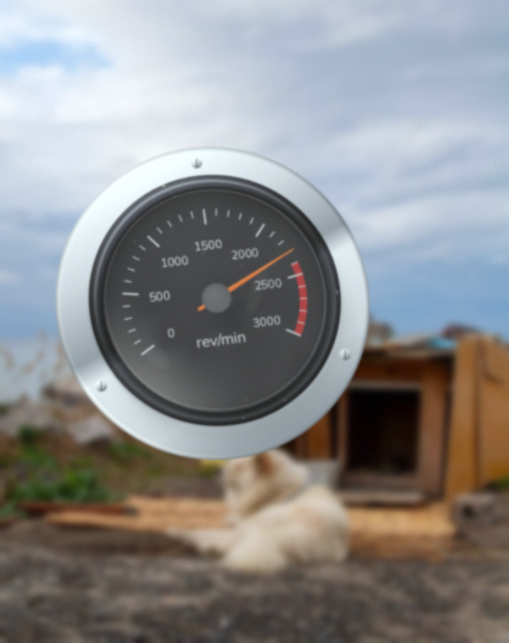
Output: **2300** rpm
